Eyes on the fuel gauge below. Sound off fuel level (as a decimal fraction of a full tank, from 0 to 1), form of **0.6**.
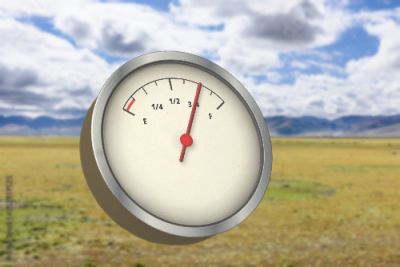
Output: **0.75**
